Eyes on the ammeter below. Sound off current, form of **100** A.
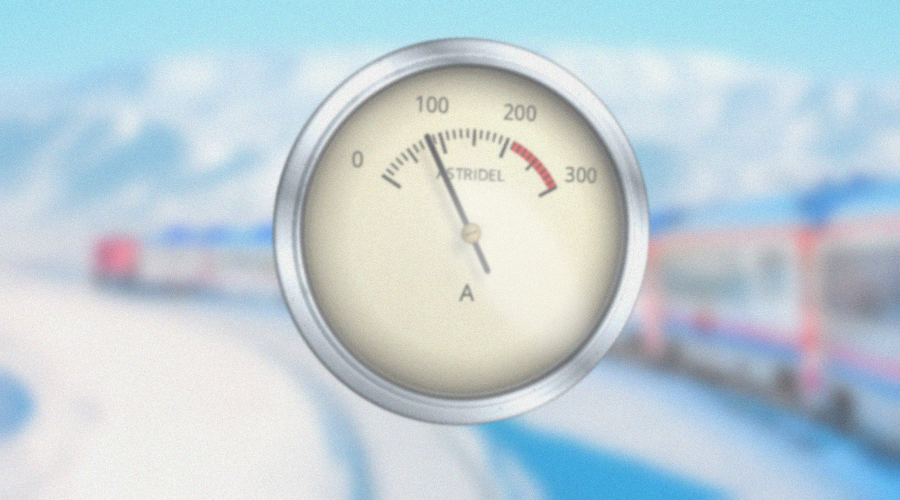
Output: **80** A
